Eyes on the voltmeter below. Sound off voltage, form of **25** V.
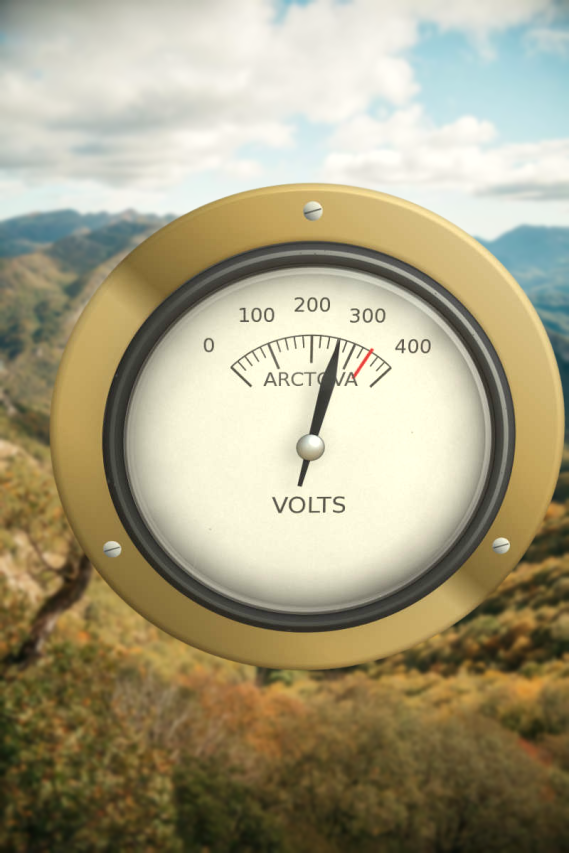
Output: **260** V
